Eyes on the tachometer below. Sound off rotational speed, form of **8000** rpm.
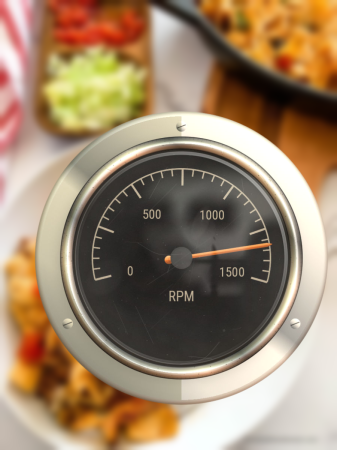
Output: **1325** rpm
